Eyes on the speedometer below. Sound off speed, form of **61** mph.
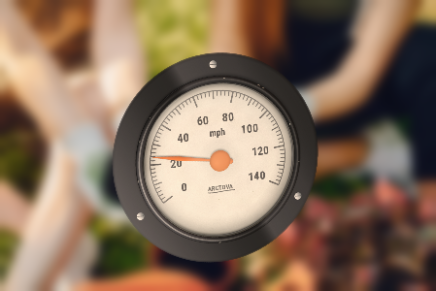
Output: **24** mph
